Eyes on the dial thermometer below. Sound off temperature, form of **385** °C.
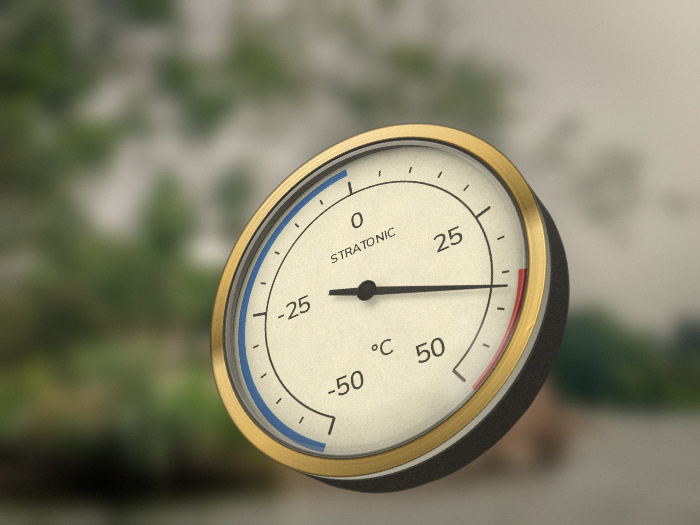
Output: **37.5** °C
